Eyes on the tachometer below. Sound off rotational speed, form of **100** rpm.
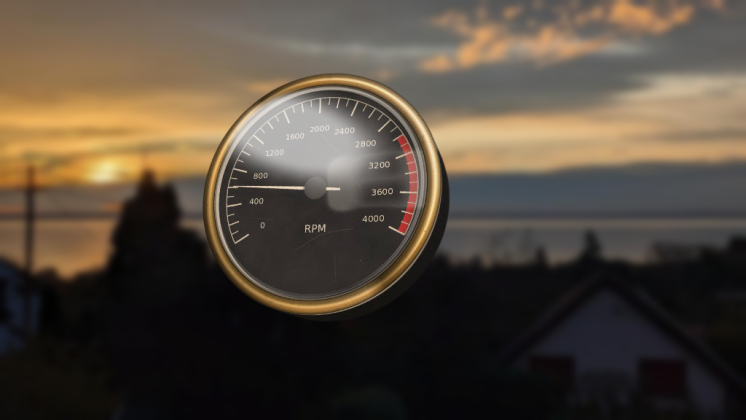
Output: **600** rpm
